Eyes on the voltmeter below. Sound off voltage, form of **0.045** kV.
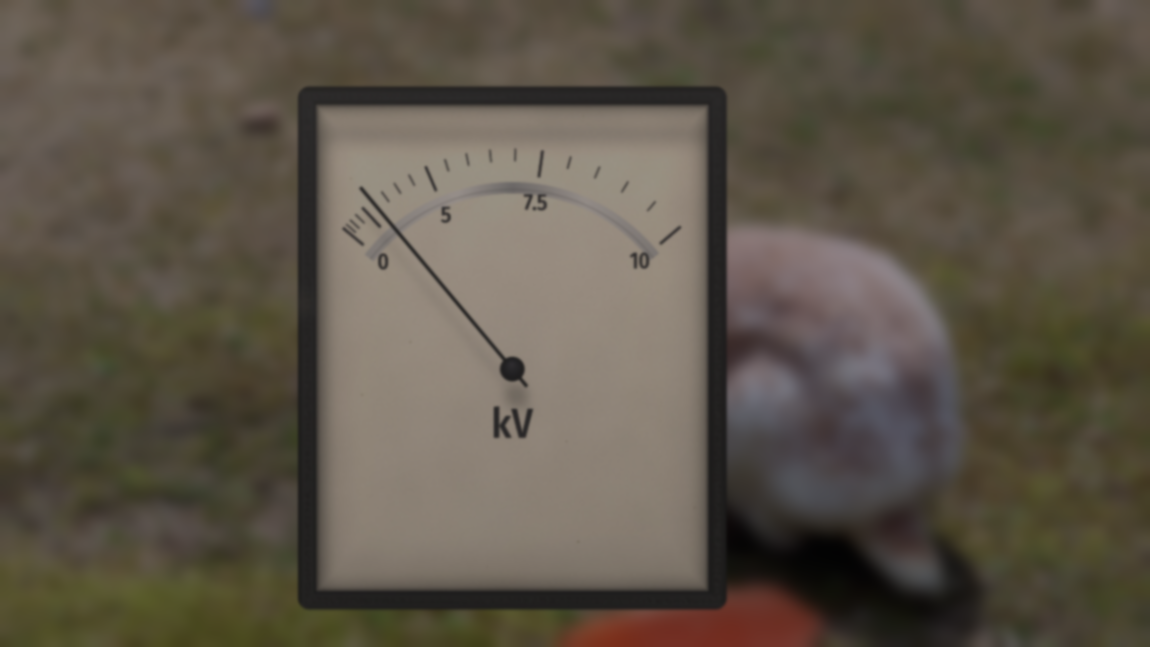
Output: **3** kV
